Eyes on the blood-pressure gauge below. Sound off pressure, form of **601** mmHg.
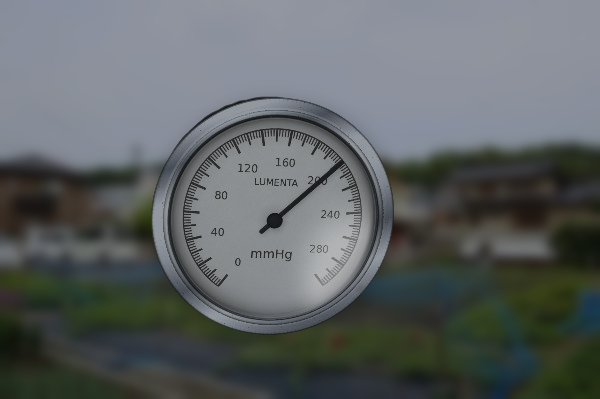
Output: **200** mmHg
